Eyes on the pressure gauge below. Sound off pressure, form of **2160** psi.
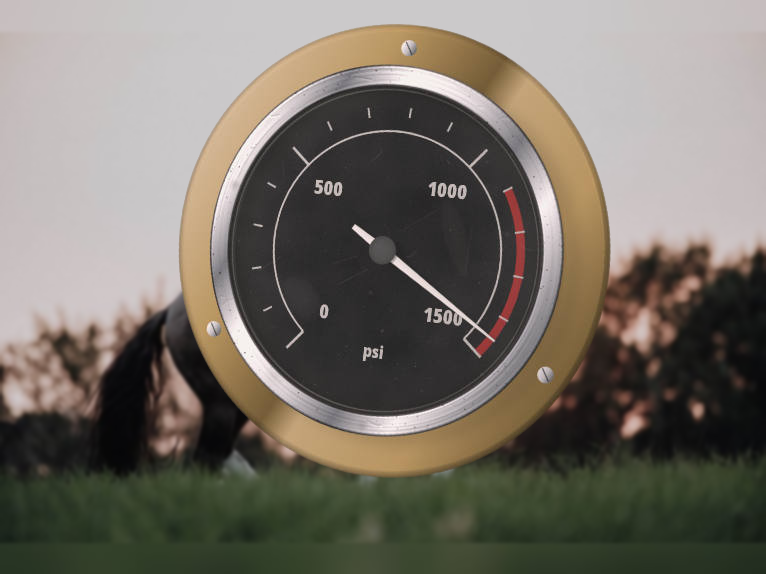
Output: **1450** psi
